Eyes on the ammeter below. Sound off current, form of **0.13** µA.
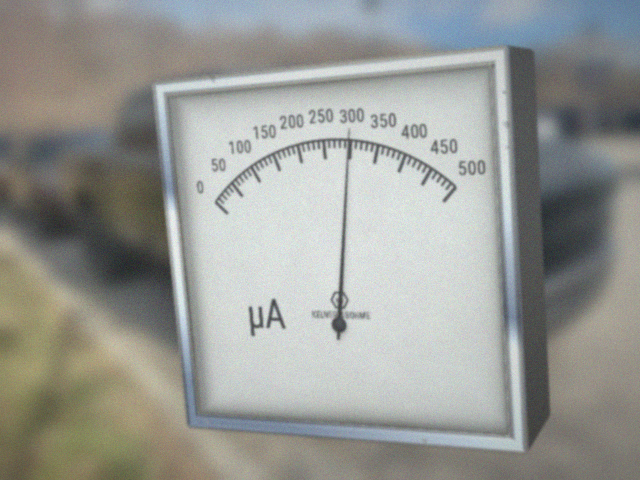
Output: **300** µA
